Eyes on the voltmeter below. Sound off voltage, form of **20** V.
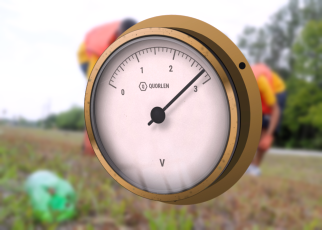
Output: **2.8** V
